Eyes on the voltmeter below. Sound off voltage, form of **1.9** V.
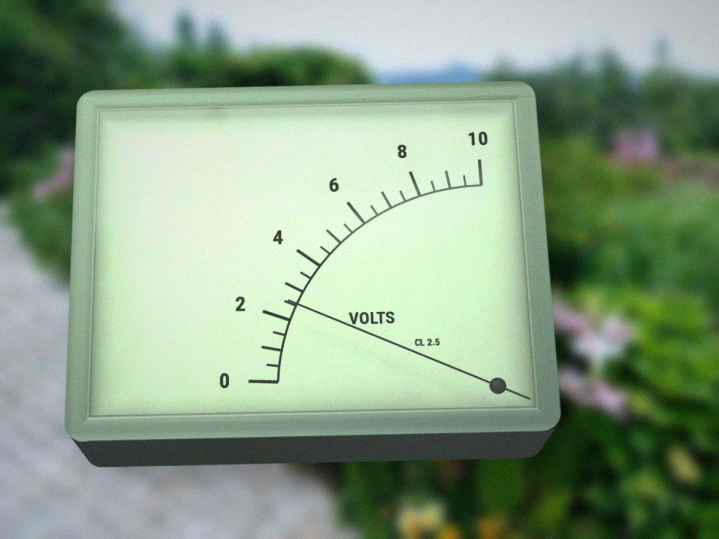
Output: **2.5** V
